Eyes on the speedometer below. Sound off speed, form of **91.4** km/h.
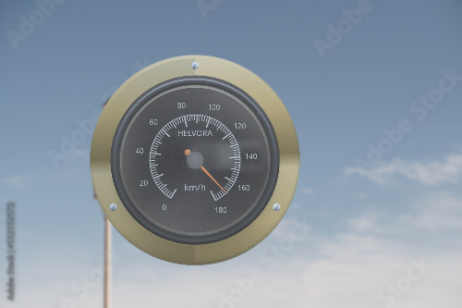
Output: **170** km/h
